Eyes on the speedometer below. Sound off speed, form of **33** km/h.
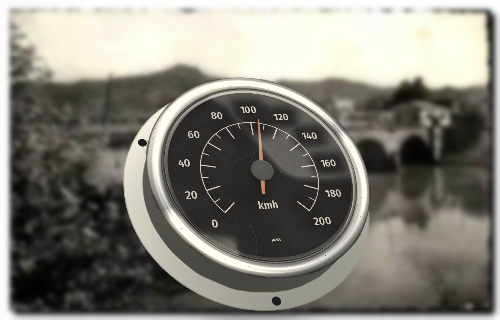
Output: **105** km/h
